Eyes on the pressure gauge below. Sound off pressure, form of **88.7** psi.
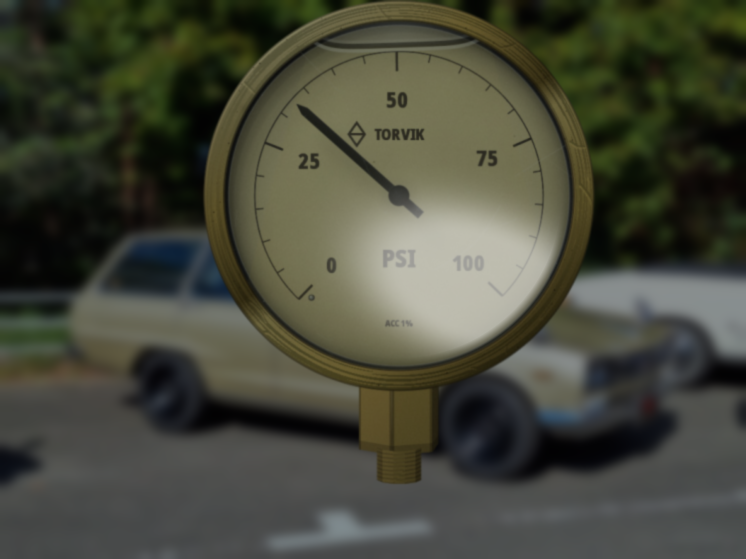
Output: **32.5** psi
